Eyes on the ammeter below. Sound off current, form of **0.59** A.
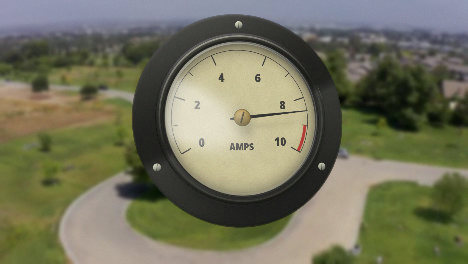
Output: **8.5** A
